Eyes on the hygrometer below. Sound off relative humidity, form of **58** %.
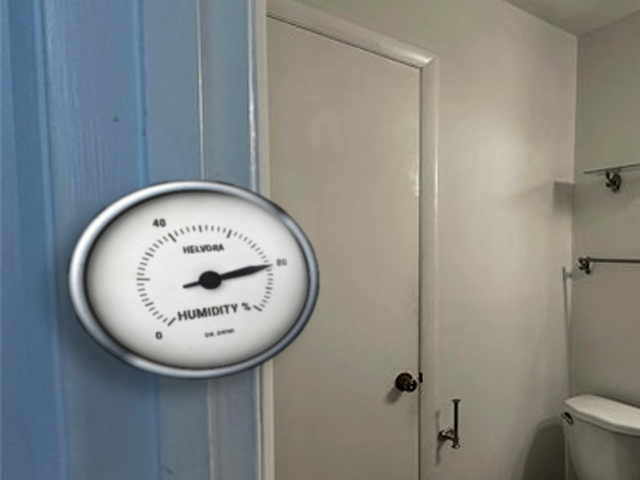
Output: **80** %
